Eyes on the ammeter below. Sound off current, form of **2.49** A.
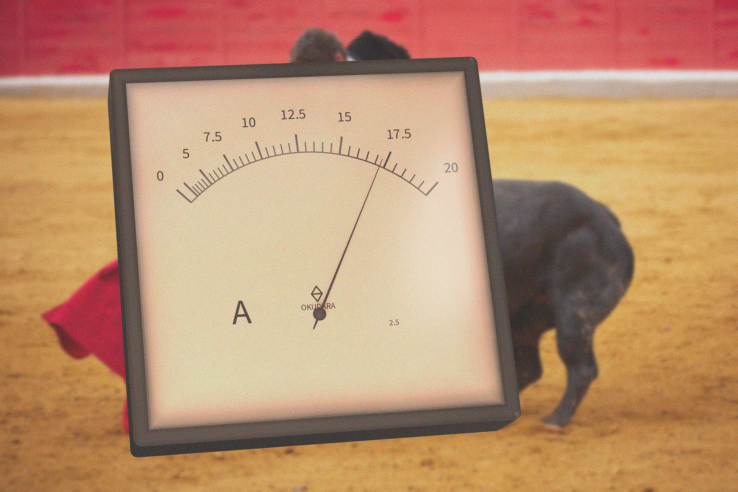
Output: **17.25** A
